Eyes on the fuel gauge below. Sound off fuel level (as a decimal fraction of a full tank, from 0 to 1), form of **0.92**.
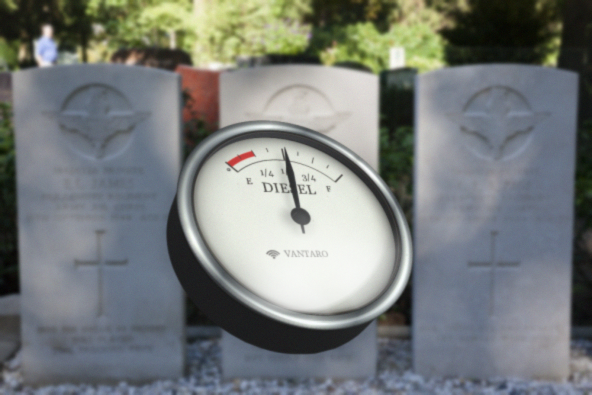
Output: **0.5**
